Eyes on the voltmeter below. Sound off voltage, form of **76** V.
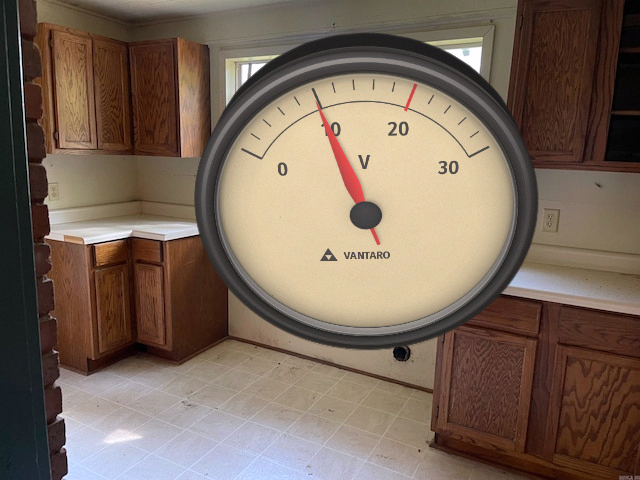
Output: **10** V
